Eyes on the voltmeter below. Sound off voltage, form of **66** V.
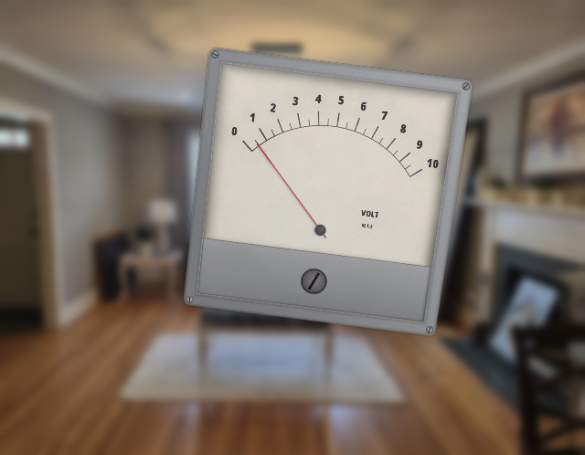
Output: **0.5** V
